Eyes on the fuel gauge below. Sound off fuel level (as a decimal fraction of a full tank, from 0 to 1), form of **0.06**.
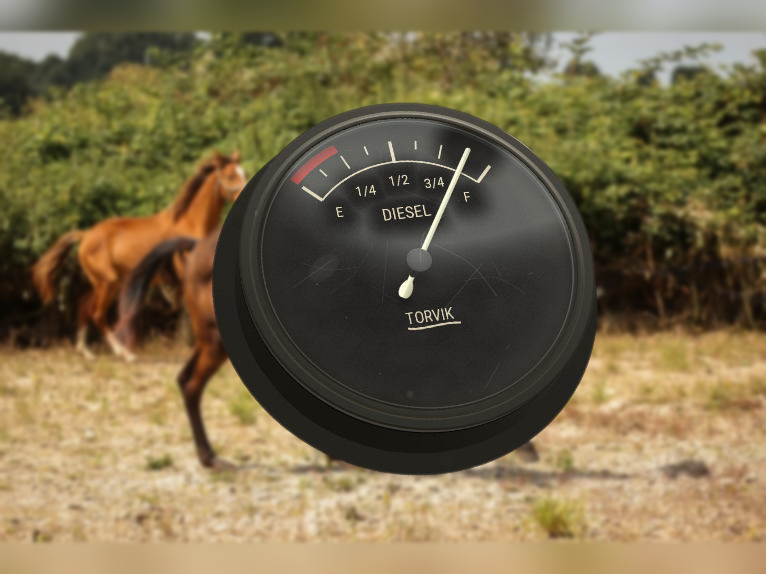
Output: **0.875**
